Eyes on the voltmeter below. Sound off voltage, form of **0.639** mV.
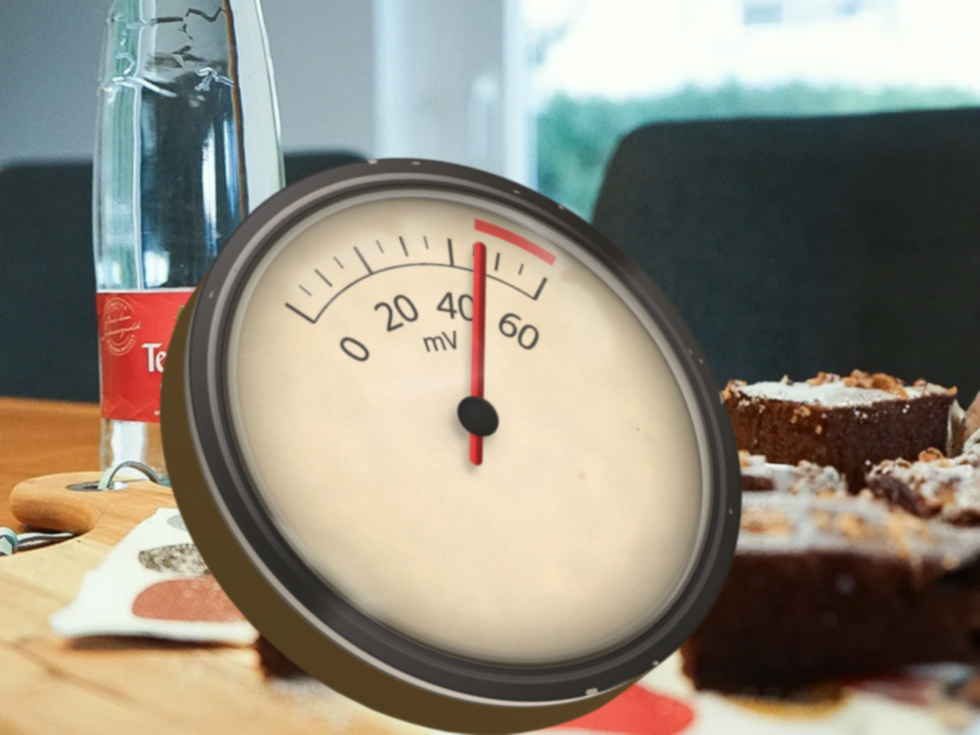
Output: **45** mV
